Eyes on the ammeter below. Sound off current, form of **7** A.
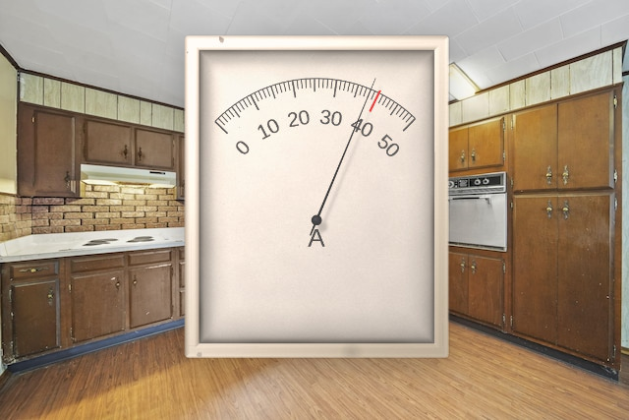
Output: **38** A
